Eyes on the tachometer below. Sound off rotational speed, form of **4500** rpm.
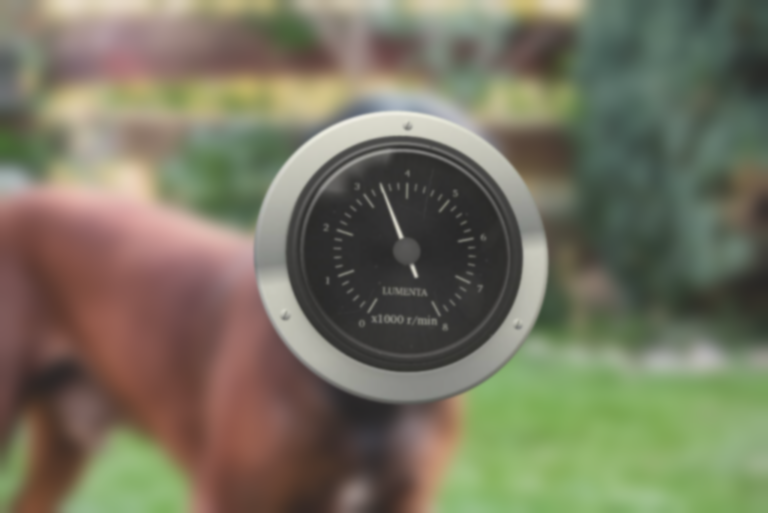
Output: **3400** rpm
